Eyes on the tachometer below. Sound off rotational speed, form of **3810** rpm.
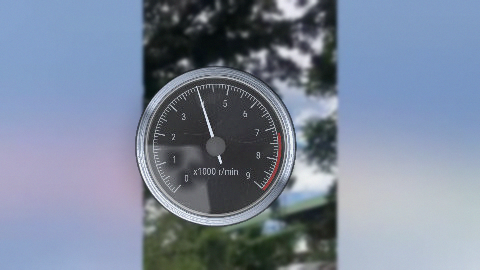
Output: **4000** rpm
